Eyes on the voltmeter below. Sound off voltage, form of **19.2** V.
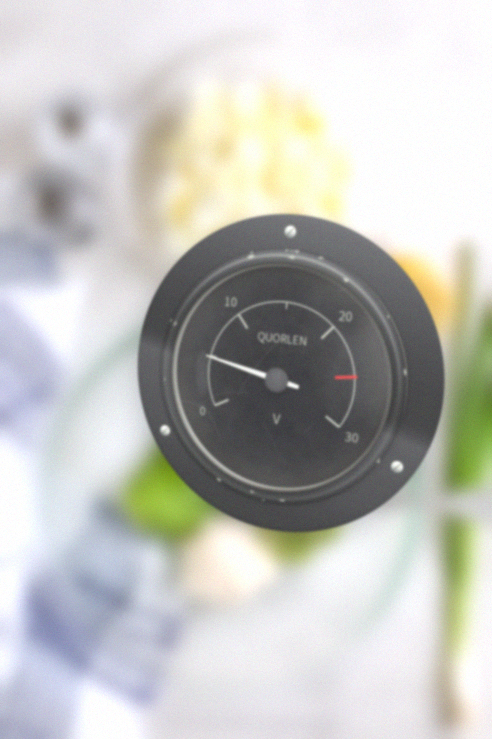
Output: **5** V
